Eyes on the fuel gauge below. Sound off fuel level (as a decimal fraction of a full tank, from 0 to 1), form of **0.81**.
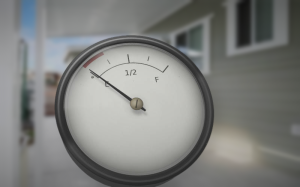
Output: **0**
